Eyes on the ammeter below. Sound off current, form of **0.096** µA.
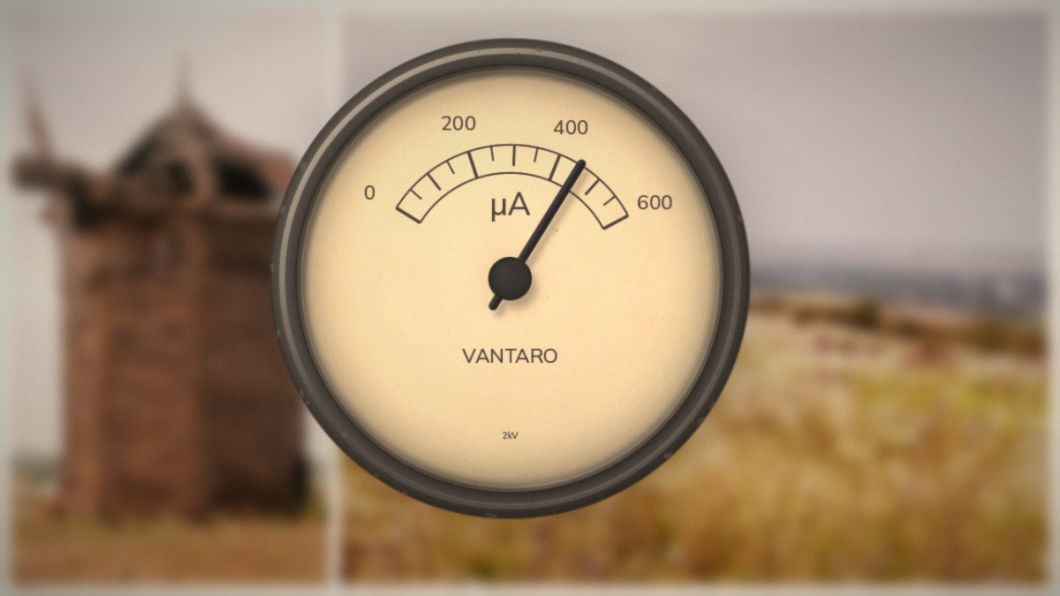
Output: **450** µA
